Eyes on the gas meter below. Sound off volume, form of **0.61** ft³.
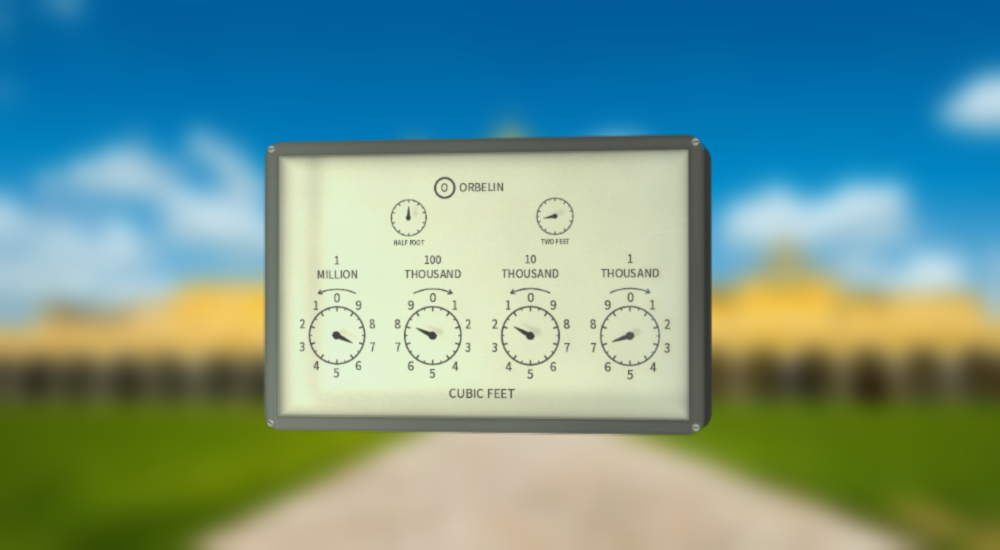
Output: **681700** ft³
